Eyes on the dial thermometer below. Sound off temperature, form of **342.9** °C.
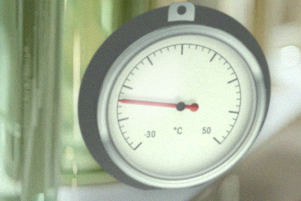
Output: **-14** °C
